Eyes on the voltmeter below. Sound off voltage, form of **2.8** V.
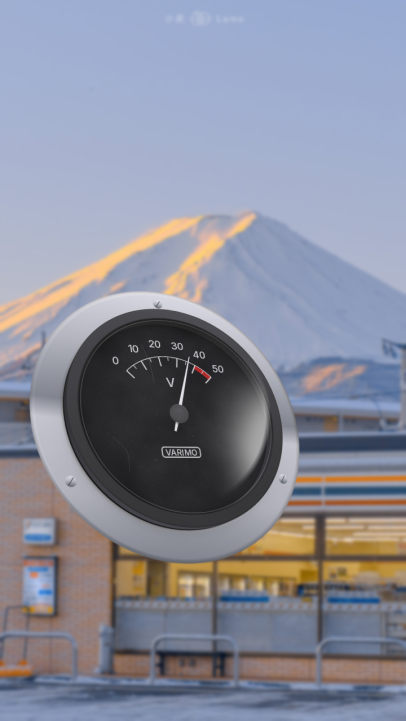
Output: **35** V
